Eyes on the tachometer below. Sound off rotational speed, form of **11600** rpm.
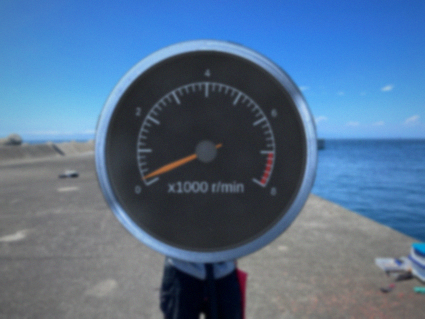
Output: **200** rpm
